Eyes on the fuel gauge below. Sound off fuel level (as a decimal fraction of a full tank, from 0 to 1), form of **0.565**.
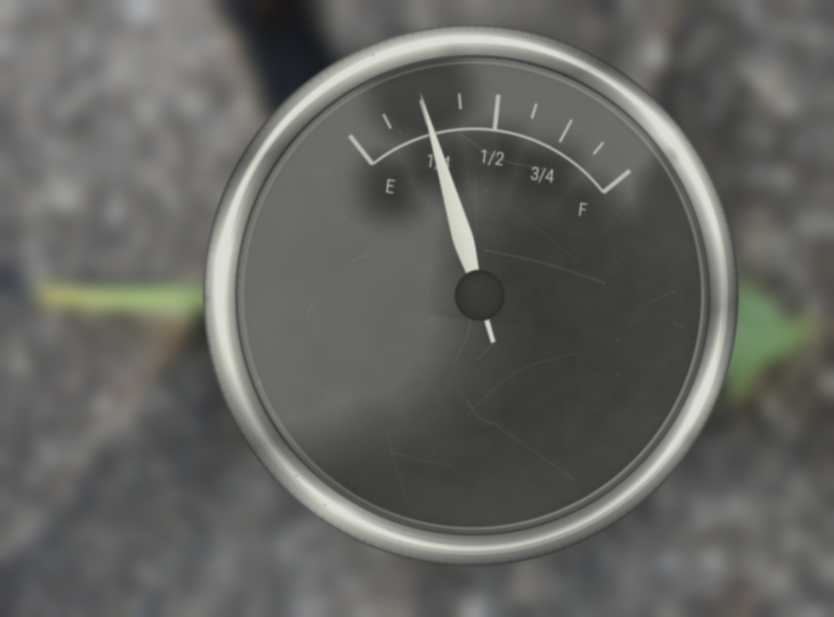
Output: **0.25**
